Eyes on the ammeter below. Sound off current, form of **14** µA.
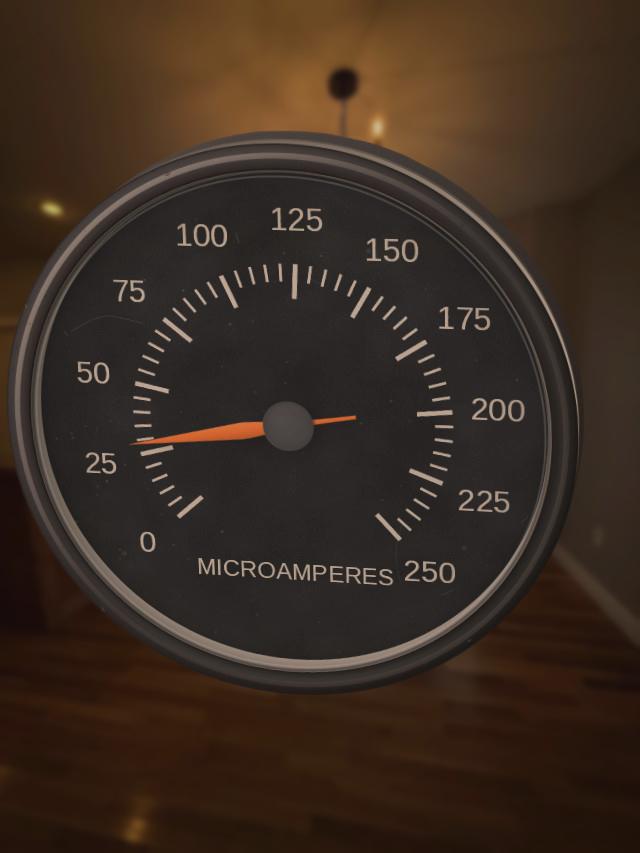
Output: **30** µA
